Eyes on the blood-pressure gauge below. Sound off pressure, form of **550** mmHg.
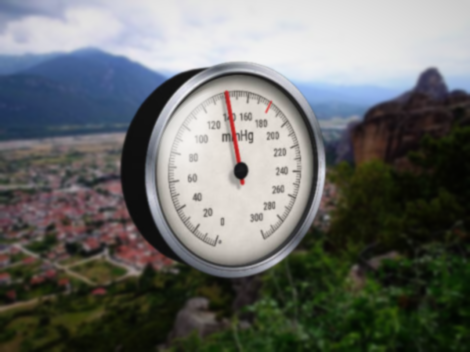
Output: **140** mmHg
